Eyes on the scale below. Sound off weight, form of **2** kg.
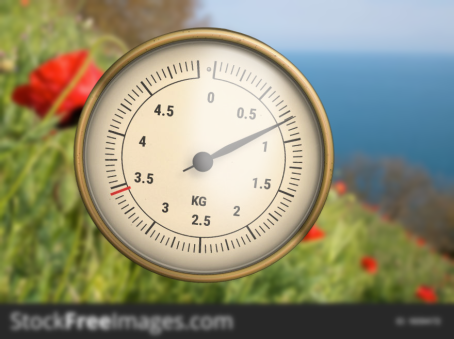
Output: **0.8** kg
